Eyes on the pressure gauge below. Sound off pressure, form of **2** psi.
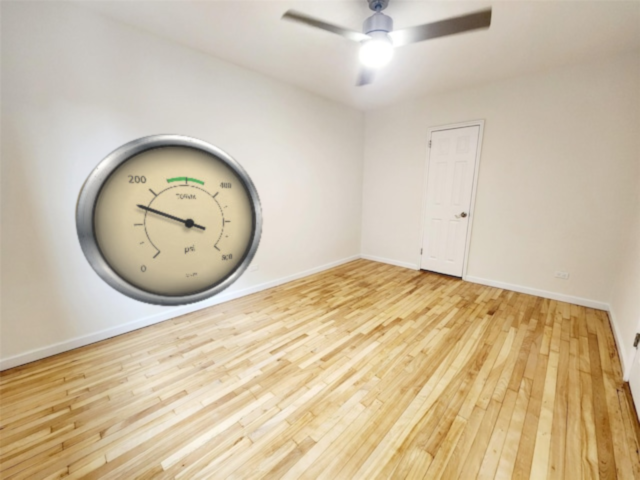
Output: **150** psi
